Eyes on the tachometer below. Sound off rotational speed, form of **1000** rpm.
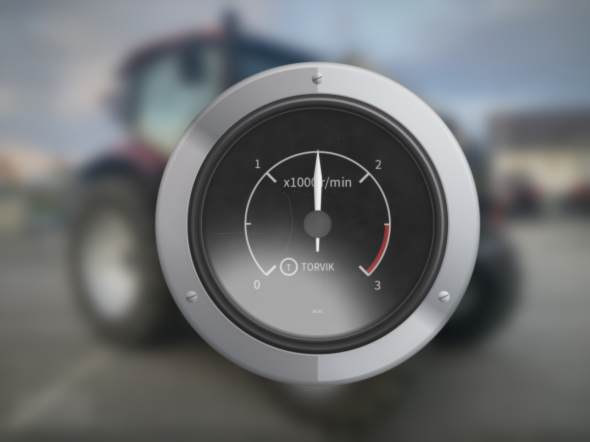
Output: **1500** rpm
